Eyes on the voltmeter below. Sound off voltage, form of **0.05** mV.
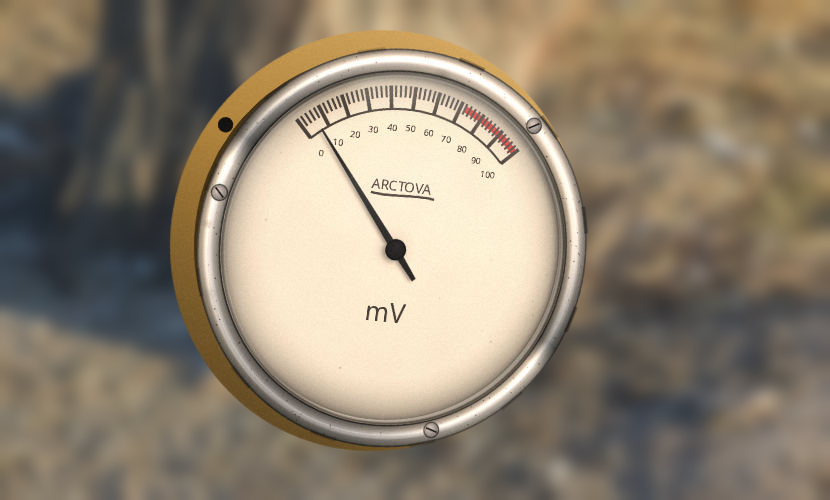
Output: **6** mV
